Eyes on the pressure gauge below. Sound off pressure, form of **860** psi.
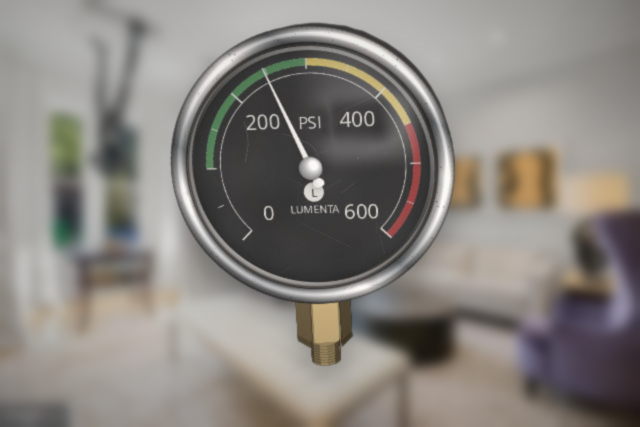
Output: **250** psi
